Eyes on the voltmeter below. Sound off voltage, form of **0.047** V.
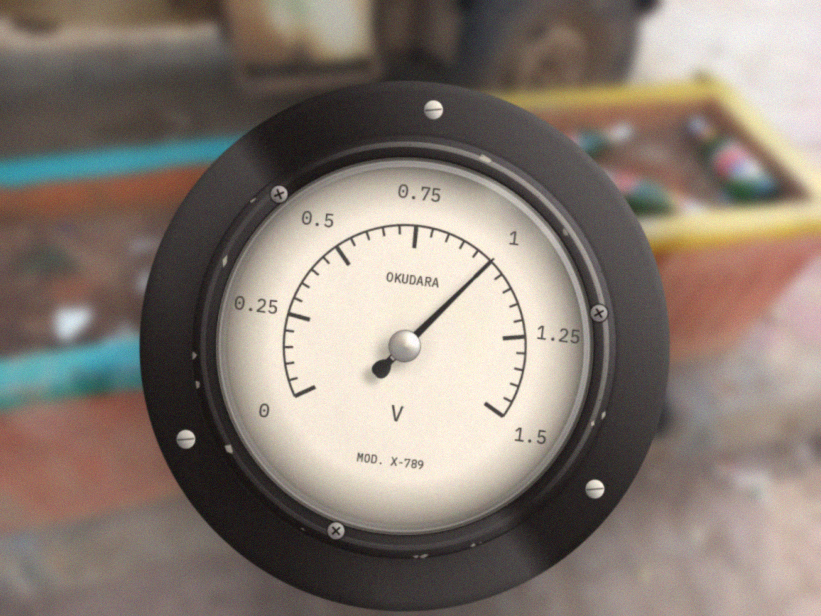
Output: **1** V
